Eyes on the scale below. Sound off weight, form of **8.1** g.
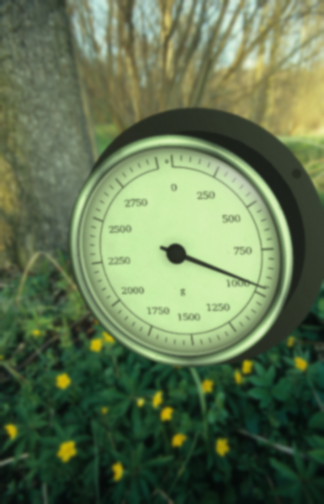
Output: **950** g
